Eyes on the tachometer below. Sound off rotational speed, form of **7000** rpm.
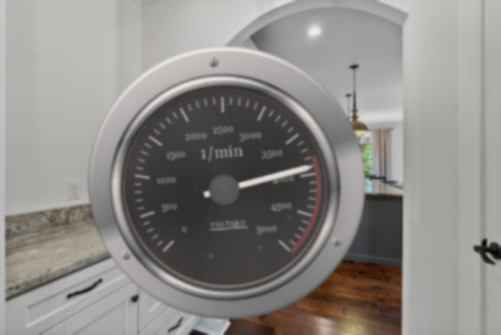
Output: **3900** rpm
